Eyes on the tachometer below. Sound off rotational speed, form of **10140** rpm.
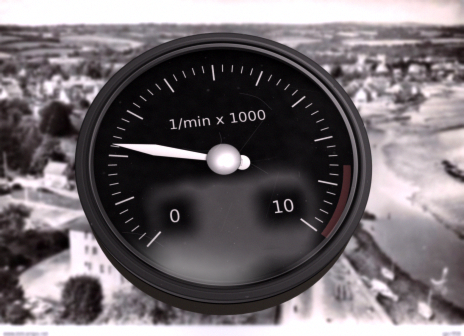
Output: **2200** rpm
